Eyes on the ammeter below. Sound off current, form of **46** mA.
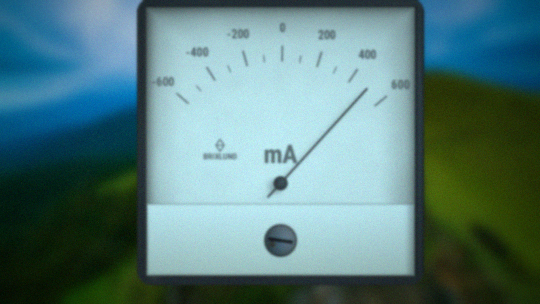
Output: **500** mA
